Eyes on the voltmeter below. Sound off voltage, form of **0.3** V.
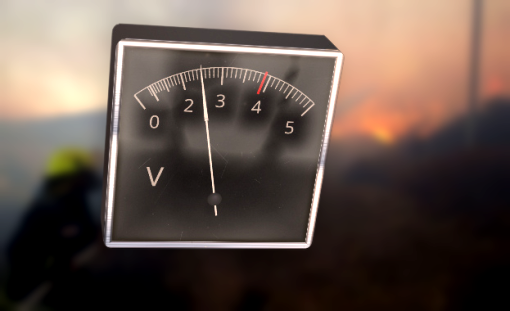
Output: **2.5** V
